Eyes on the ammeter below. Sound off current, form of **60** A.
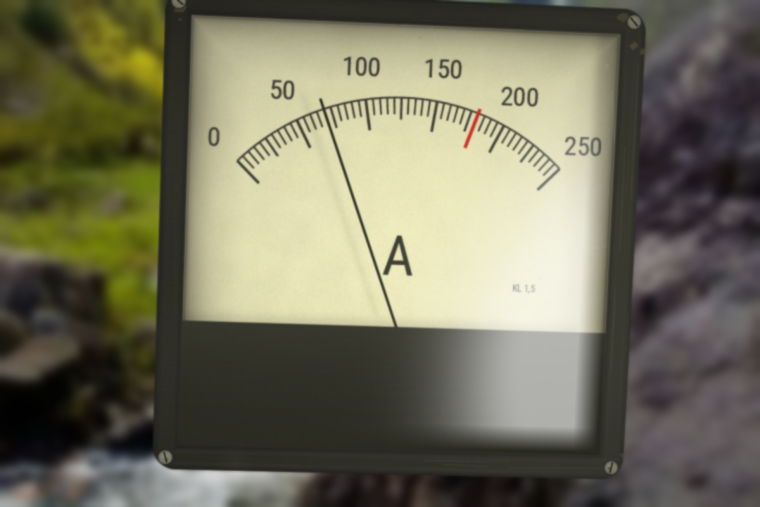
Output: **70** A
